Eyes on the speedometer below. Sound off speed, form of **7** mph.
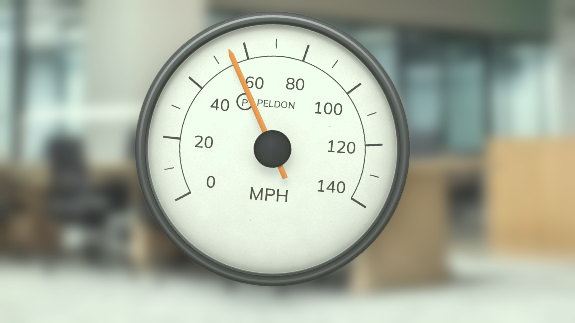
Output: **55** mph
